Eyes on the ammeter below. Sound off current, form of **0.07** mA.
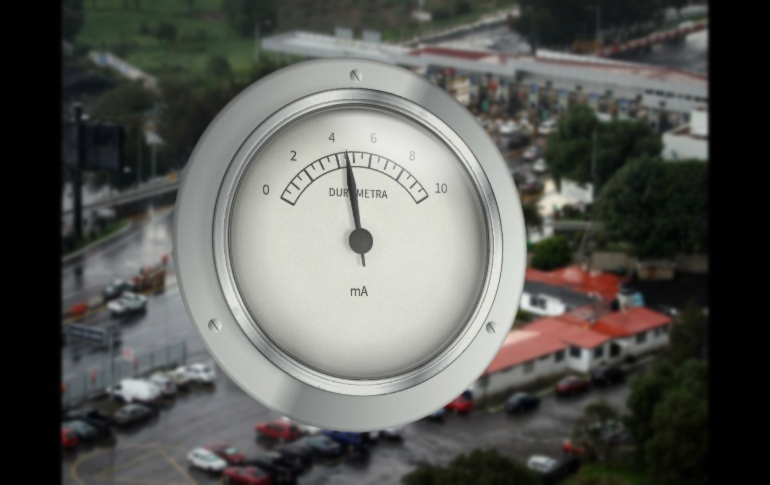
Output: **4.5** mA
